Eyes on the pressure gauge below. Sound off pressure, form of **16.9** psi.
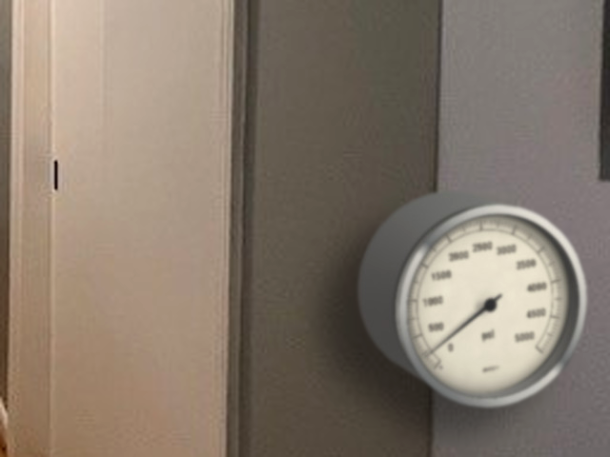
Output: **250** psi
